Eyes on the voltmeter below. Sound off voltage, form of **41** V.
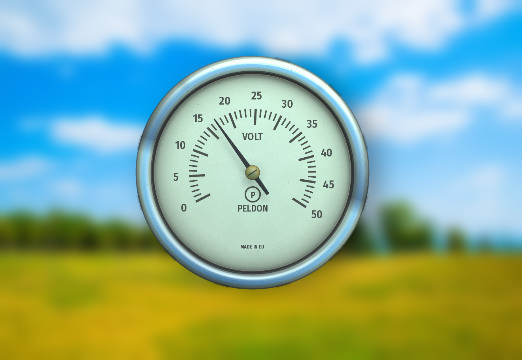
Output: **17** V
